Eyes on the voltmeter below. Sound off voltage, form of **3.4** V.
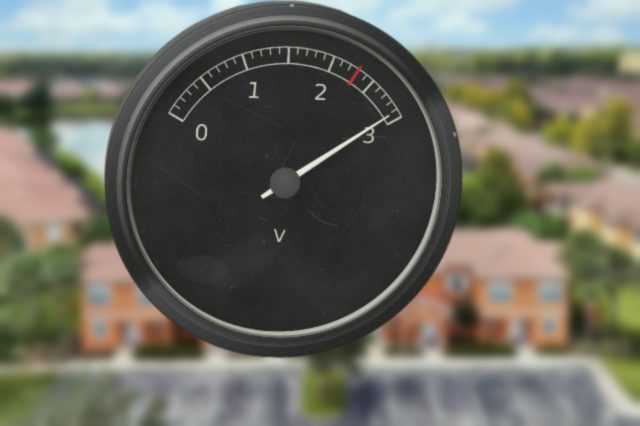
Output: **2.9** V
